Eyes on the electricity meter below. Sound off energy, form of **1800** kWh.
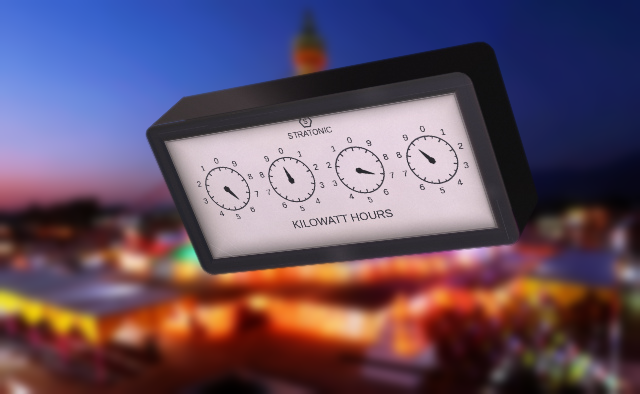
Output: **5969** kWh
